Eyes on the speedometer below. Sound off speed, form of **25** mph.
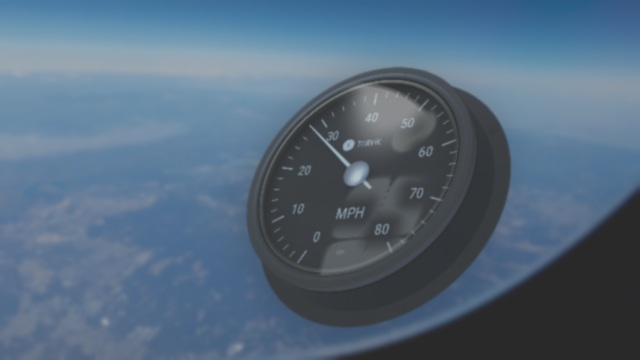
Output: **28** mph
